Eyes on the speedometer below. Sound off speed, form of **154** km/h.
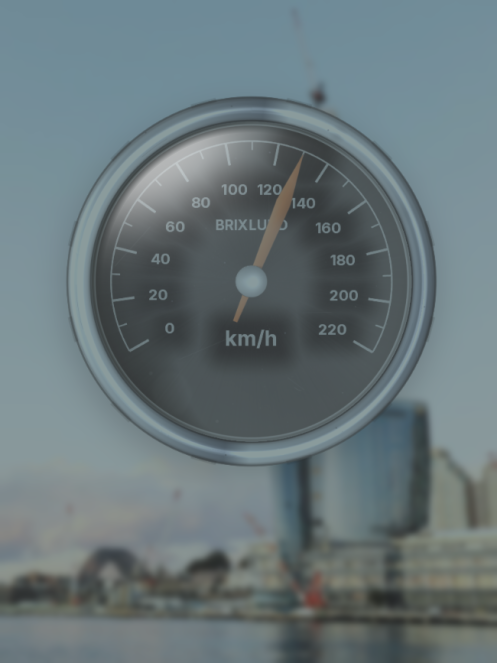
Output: **130** km/h
